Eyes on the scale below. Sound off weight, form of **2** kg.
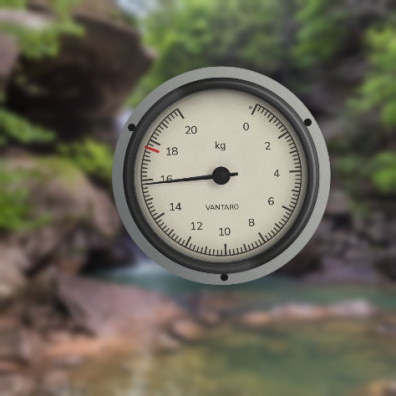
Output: **15.8** kg
